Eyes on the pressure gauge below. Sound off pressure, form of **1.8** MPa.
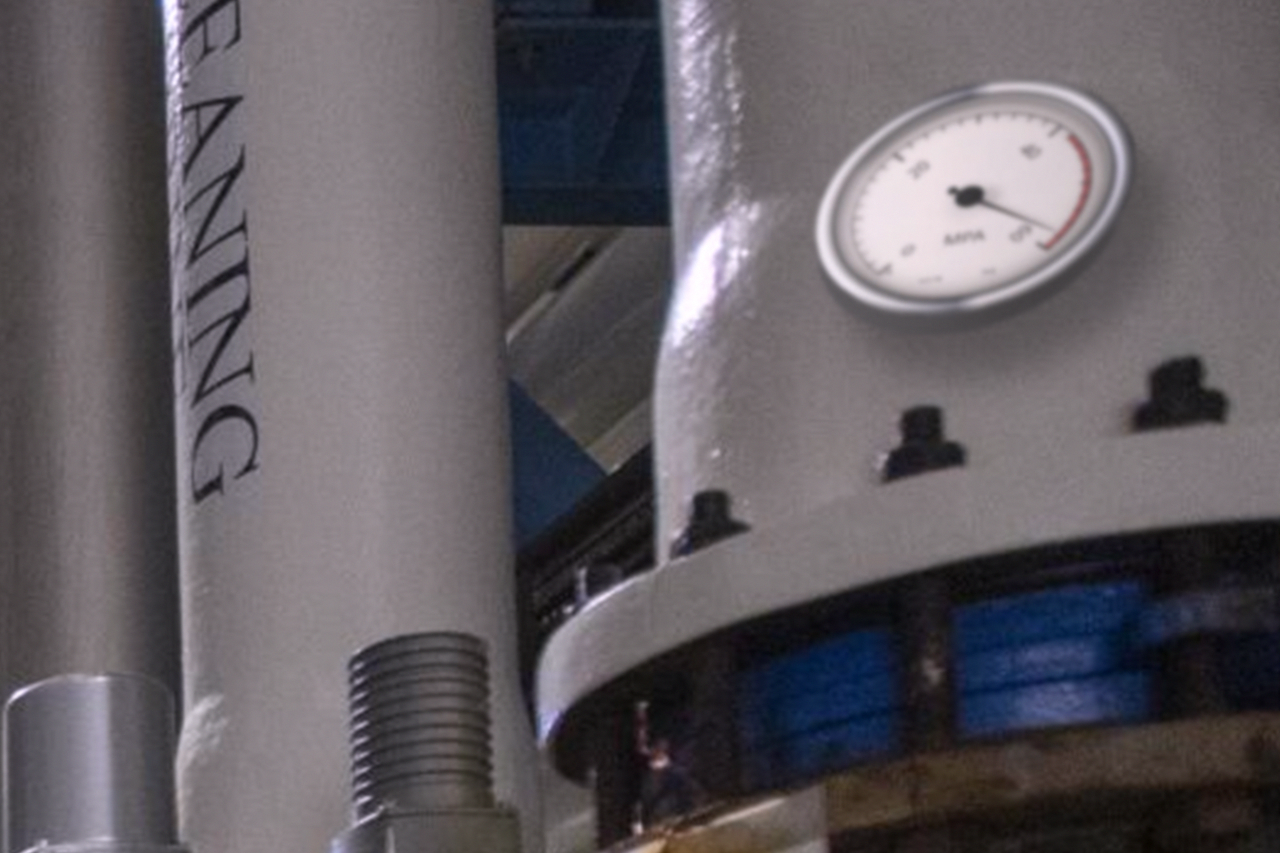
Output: **58** MPa
